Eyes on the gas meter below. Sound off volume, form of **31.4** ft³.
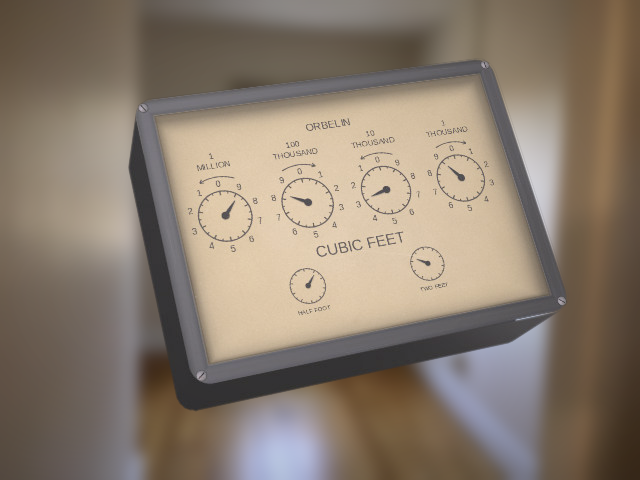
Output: **882900** ft³
